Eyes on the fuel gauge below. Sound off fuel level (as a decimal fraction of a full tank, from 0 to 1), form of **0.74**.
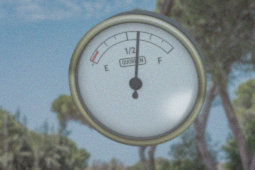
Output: **0.625**
